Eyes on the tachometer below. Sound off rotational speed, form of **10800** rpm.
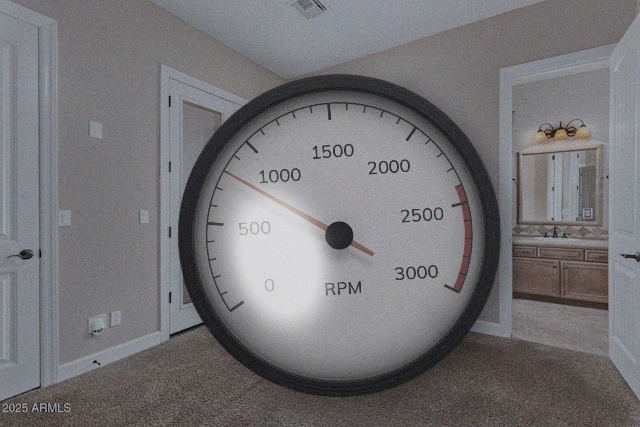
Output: **800** rpm
